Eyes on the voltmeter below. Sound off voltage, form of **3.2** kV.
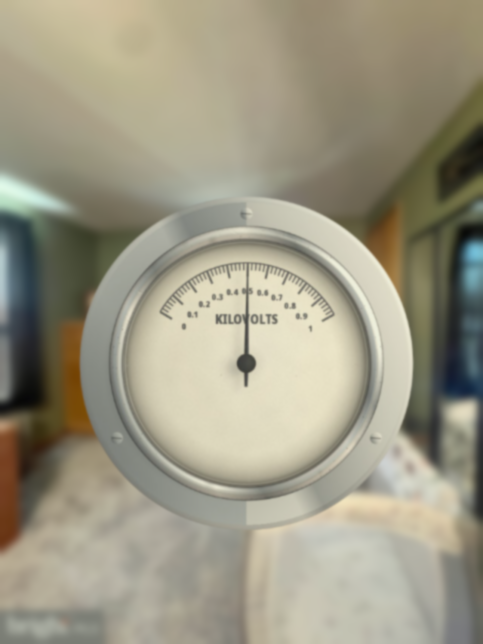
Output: **0.5** kV
